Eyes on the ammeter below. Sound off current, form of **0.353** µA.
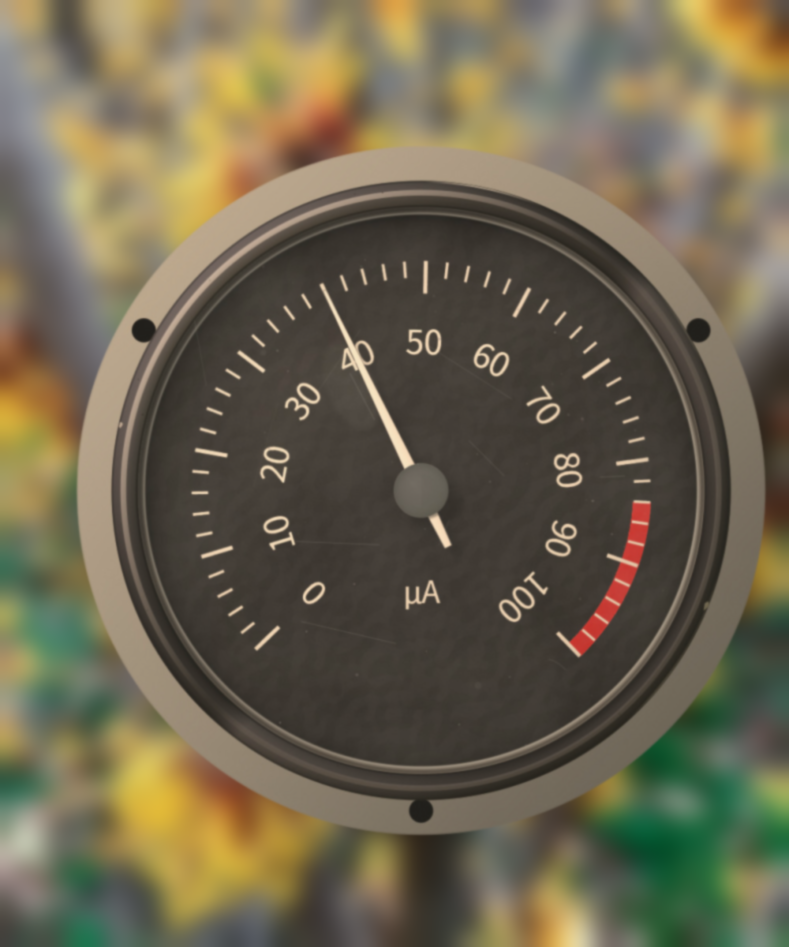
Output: **40** µA
